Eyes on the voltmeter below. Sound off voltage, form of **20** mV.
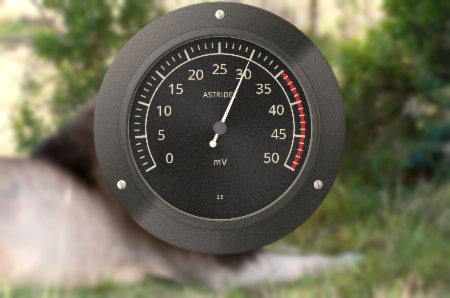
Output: **30** mV
